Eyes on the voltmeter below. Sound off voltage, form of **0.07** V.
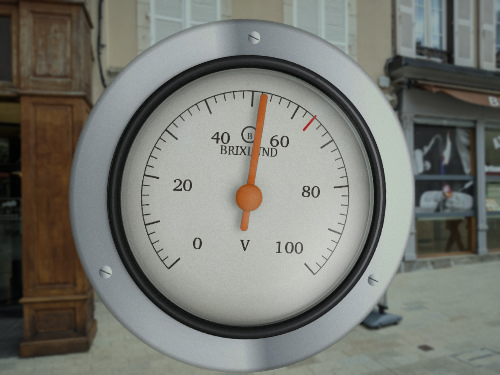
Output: **52** V
